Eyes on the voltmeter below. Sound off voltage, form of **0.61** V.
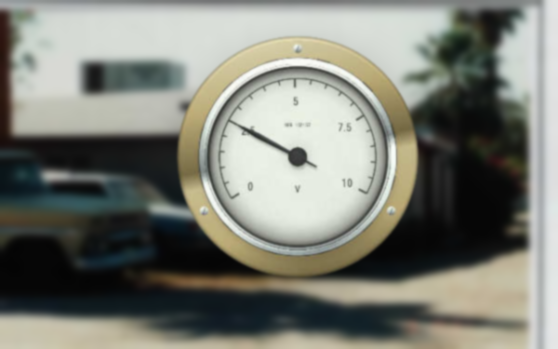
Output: **2.5** V
